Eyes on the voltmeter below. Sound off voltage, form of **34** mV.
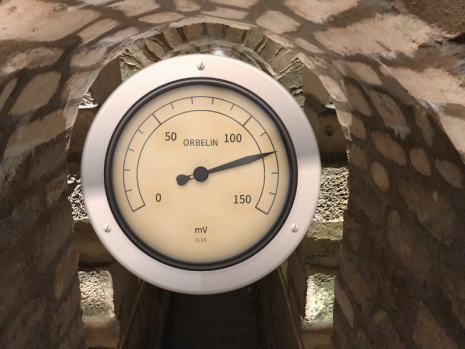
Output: **120** mV
